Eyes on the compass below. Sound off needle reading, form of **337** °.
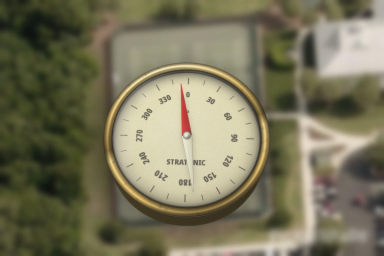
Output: **352.5** °
